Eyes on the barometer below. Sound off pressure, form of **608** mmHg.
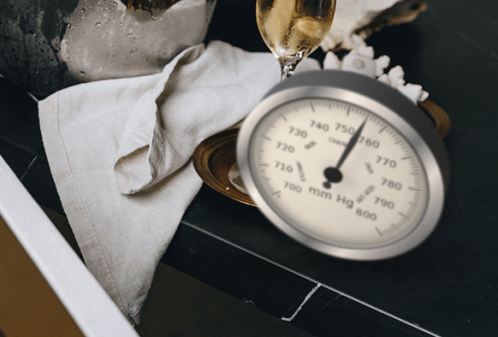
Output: **755** mmHg
